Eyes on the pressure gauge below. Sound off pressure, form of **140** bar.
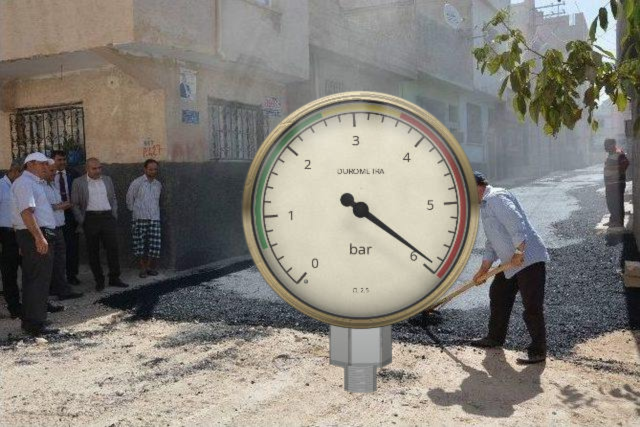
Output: **5.9** bar
